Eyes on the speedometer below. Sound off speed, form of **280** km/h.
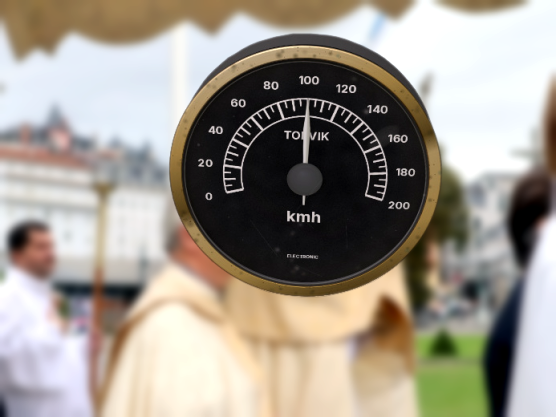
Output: **100** km/h
